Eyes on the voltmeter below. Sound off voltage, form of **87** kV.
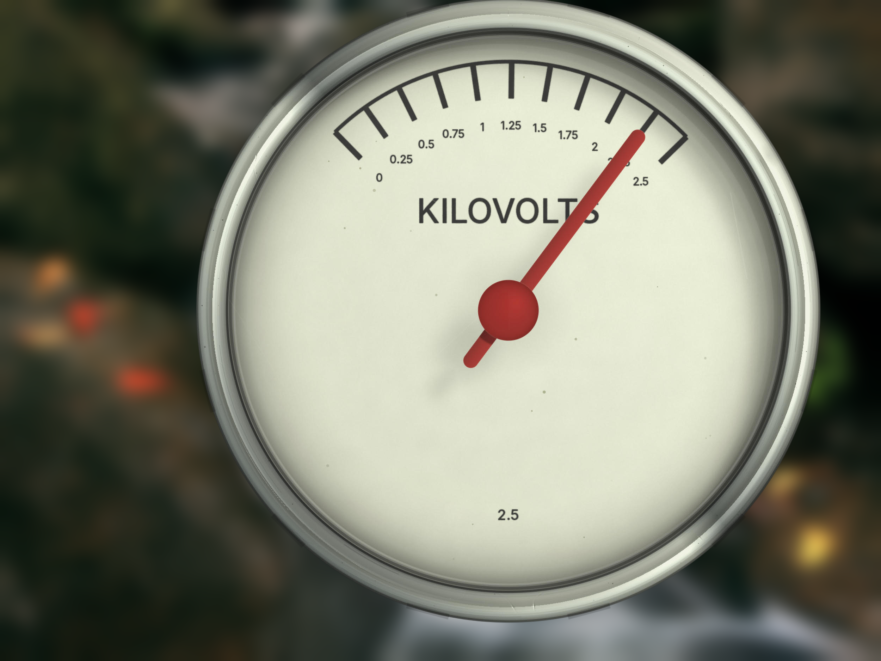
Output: **2.25** kV
